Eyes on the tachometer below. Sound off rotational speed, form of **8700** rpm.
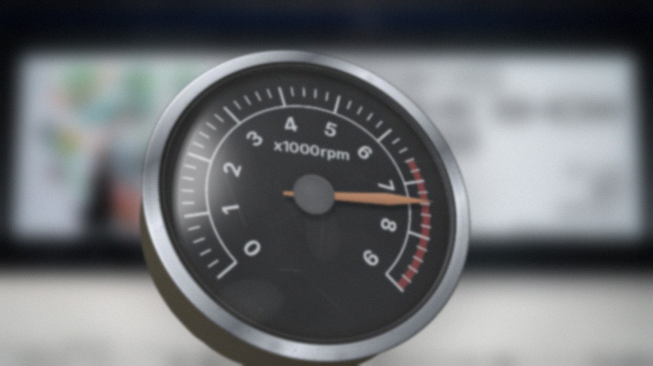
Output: **7400** rpm
